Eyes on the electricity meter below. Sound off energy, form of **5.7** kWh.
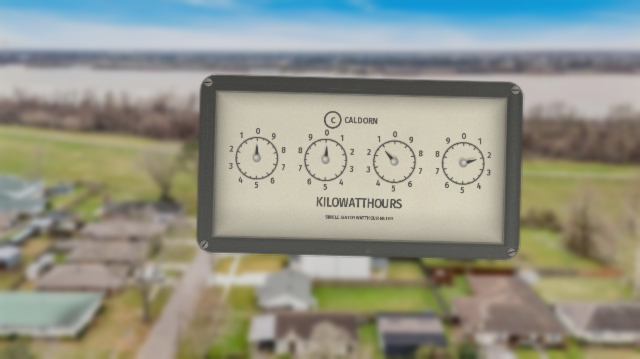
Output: **12** kWh
